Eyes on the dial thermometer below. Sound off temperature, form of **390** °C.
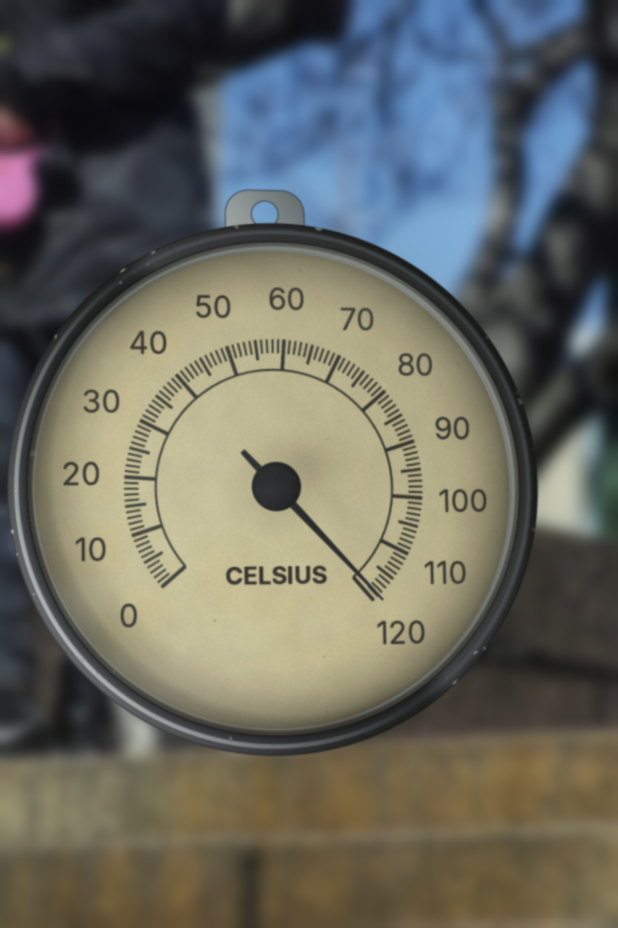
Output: **119** °C
